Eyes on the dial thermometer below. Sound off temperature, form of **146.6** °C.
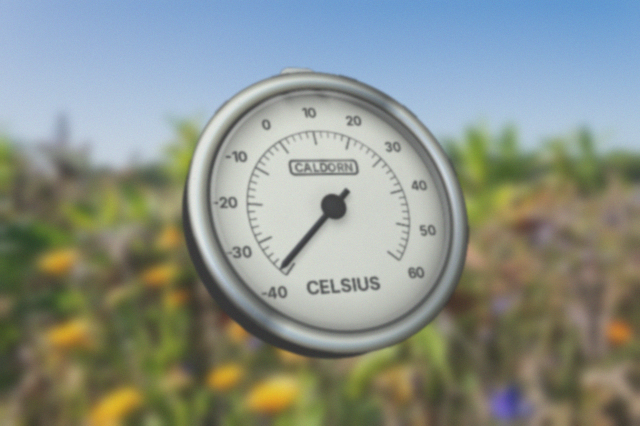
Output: **-38** °C
